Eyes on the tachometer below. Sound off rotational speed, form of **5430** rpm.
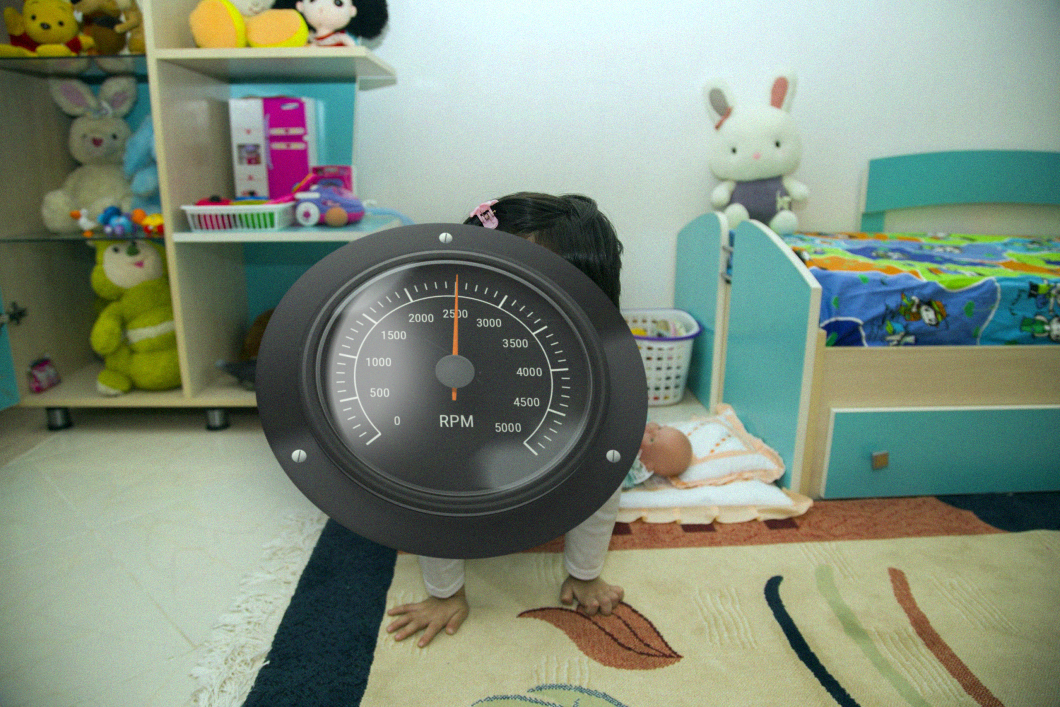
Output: **2500** rpm
